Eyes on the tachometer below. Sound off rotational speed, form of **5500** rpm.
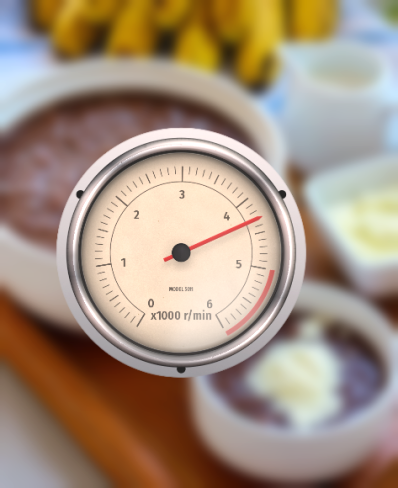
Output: **4300** rpm
